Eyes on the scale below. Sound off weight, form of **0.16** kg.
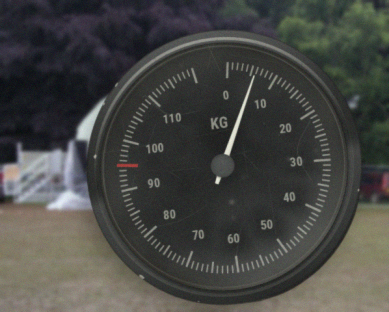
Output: **6** kg
